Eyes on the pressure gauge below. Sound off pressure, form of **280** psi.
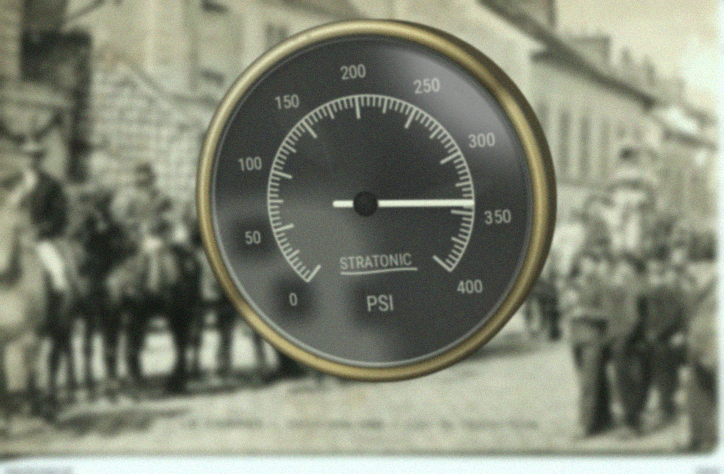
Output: **340** psi
